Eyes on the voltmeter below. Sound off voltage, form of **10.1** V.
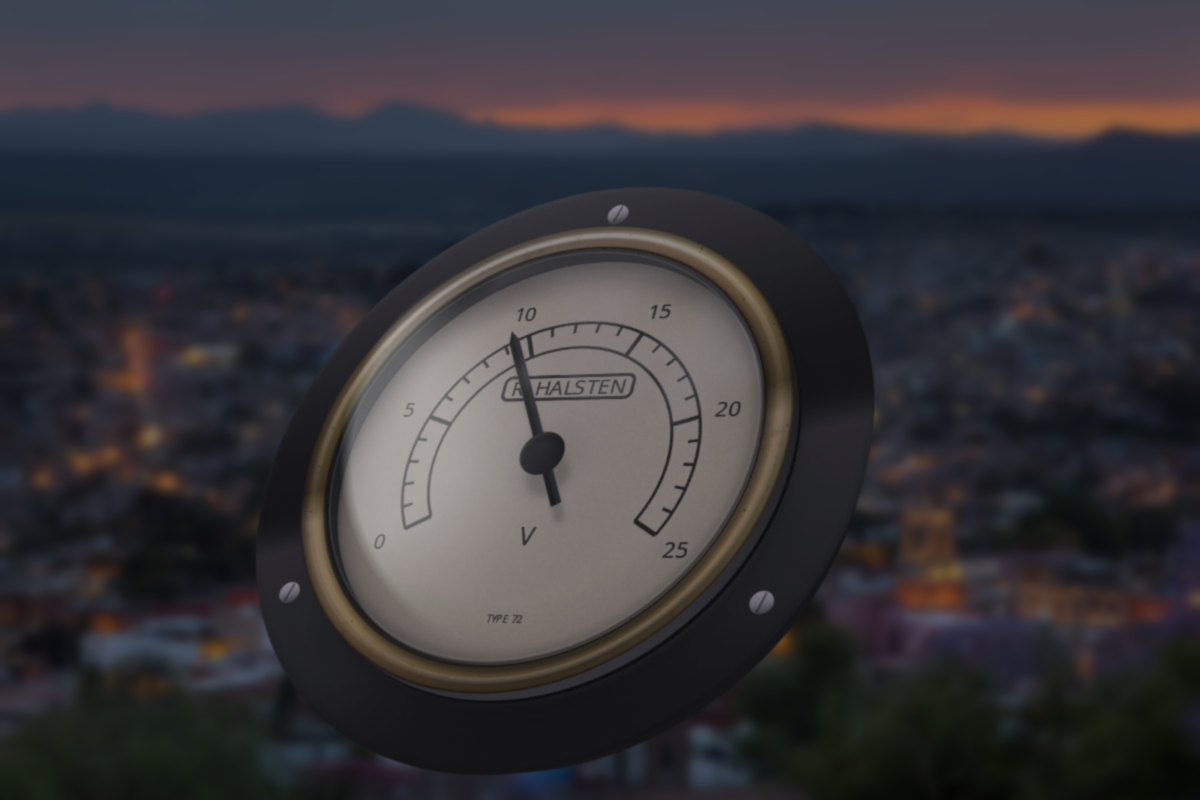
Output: **9.5** V
